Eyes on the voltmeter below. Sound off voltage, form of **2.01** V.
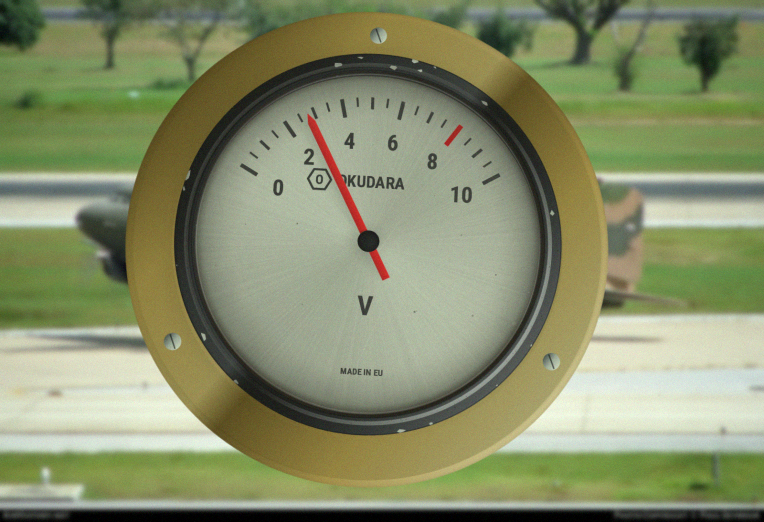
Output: **2.75** V
